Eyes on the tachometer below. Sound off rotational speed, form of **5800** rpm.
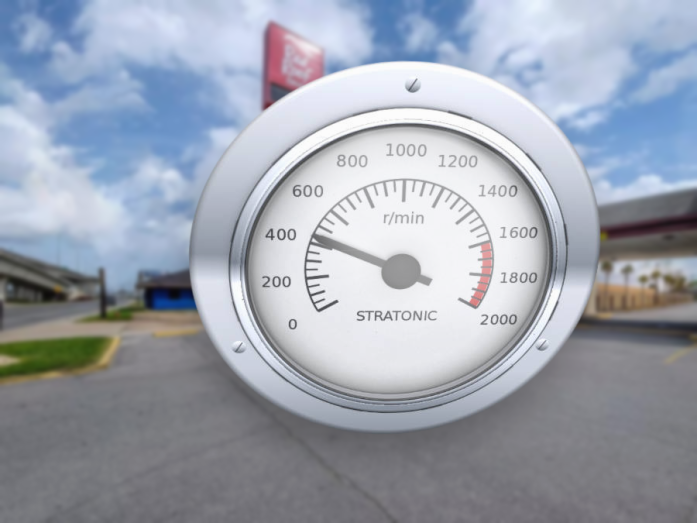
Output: **450** rpm
